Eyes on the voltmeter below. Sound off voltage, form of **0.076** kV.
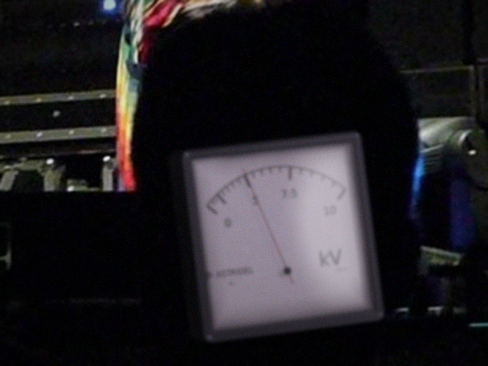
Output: **5** kV
